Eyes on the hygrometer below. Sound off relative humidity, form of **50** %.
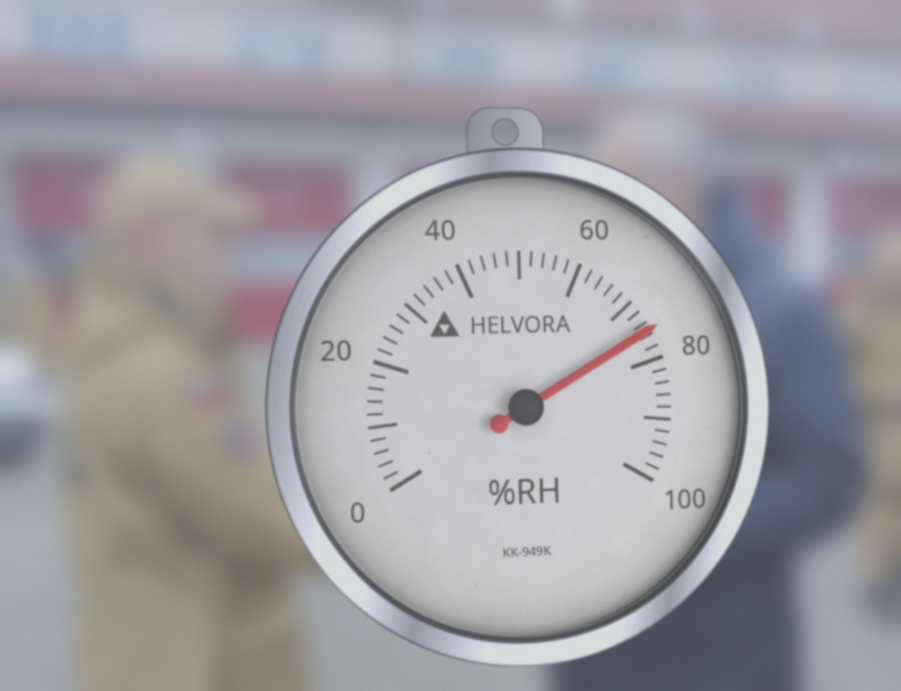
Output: **75** %
